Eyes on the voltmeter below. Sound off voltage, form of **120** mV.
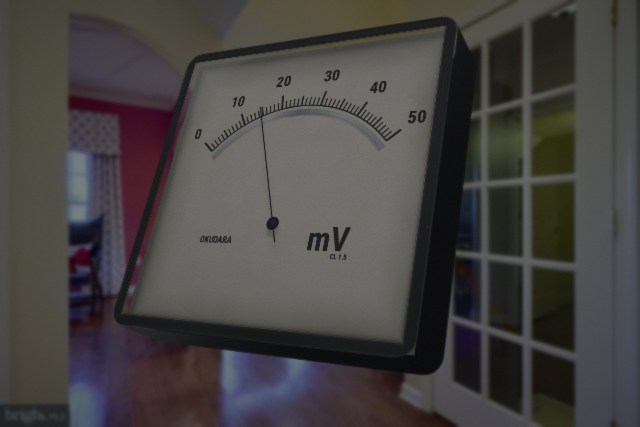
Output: **15** mV
